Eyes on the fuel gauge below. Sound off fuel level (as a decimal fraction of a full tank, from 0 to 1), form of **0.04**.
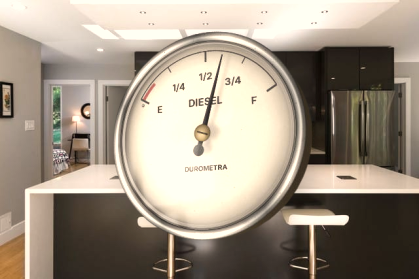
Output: **0.625**
